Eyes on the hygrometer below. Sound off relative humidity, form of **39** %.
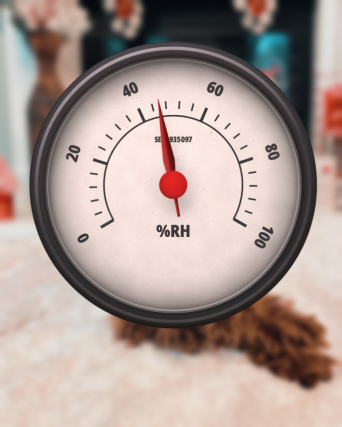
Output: **46** %
